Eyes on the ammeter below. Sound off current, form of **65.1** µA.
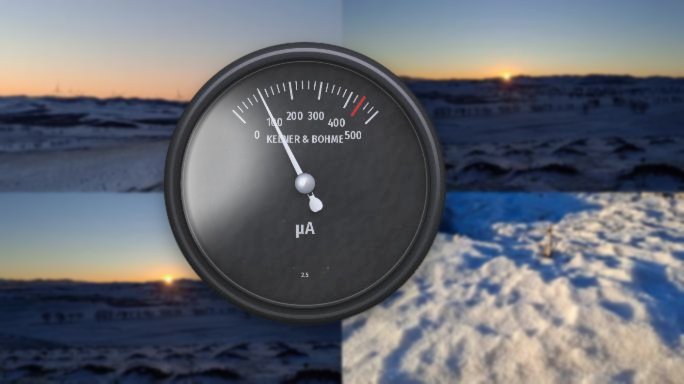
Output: **100** µA
